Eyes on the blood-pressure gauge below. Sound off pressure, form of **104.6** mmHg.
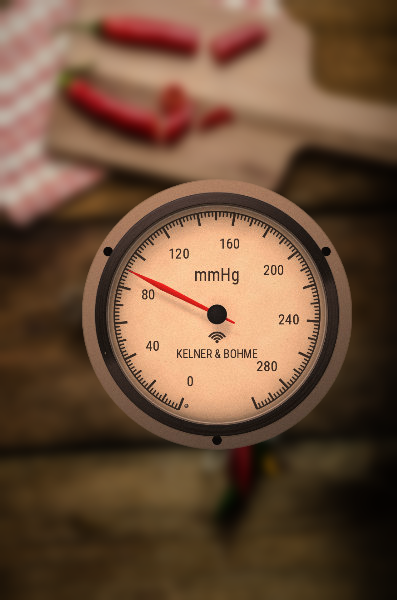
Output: **90** mmHg
